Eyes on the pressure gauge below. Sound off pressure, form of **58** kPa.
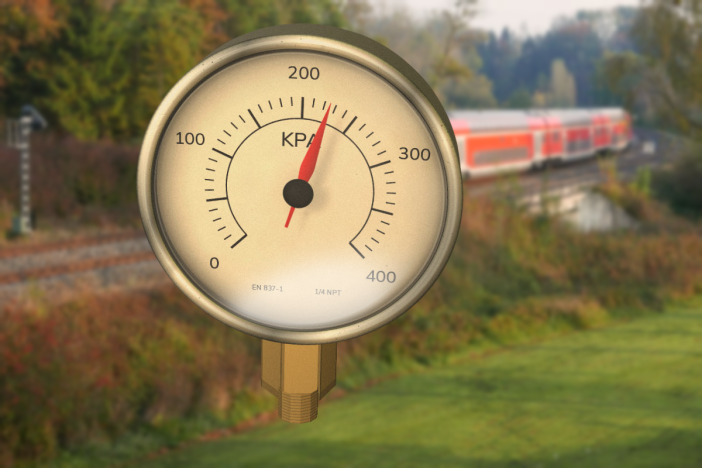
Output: **225** kPa
